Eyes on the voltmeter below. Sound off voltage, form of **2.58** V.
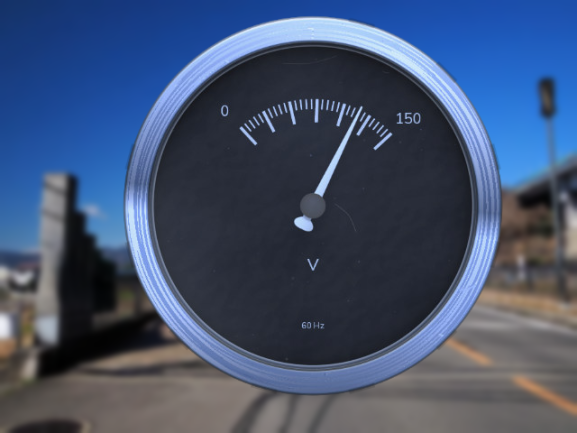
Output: **115** V
